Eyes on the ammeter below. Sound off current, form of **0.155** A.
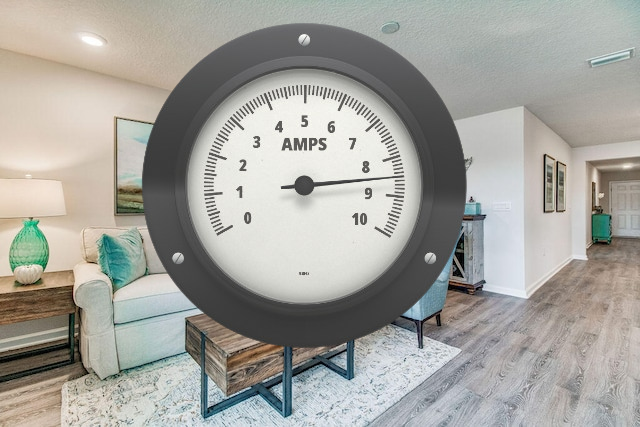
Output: **8.5** A
